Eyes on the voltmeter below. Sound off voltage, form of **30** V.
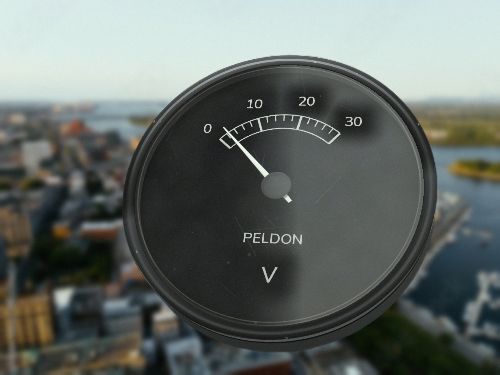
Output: **2** V
